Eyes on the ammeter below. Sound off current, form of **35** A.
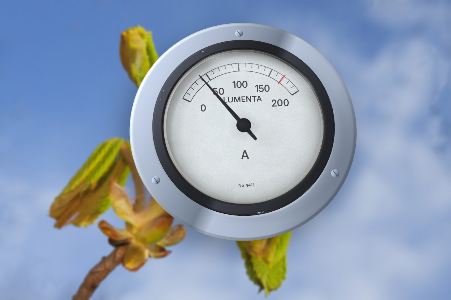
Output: **40** A
